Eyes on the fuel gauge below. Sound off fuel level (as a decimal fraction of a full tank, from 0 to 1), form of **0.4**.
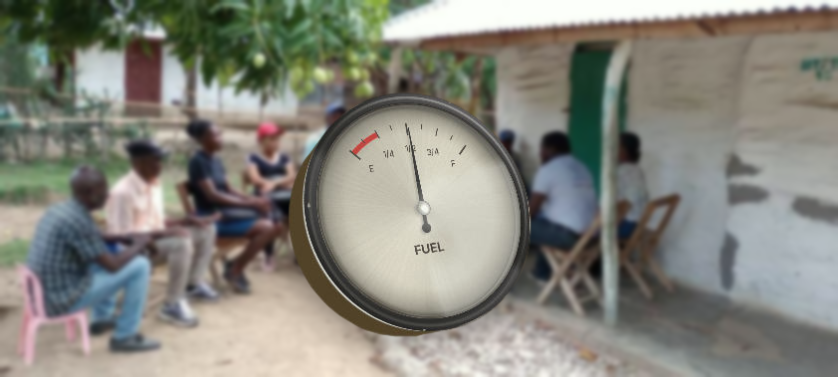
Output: **0.5**
